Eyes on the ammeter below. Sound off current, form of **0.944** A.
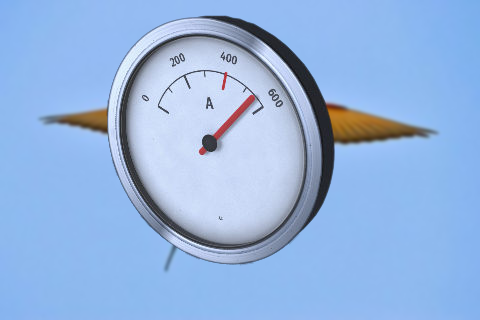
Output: **550** A
